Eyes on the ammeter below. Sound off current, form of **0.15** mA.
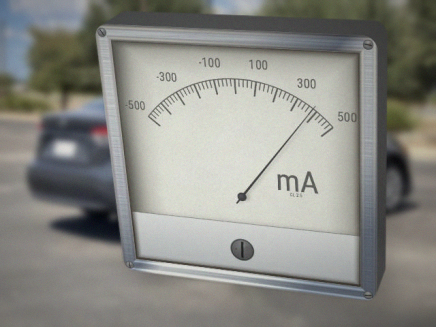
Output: **380** mA
